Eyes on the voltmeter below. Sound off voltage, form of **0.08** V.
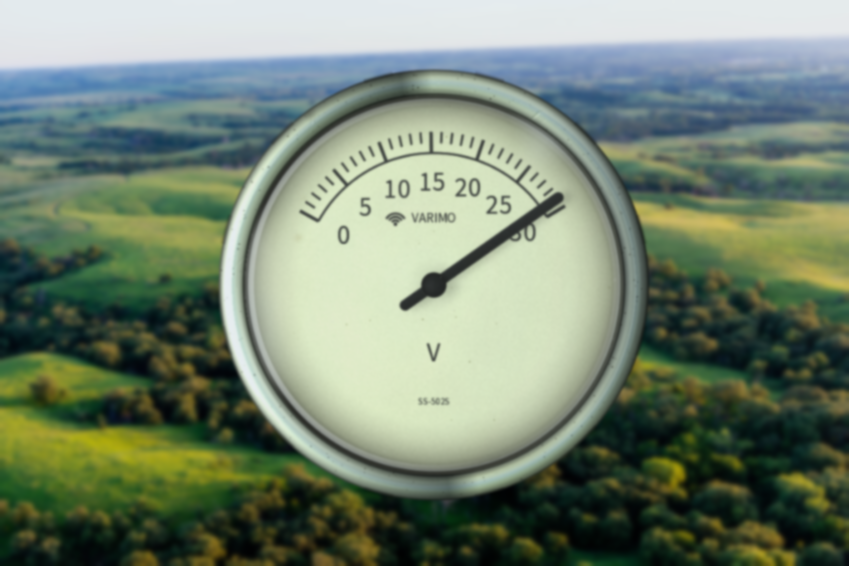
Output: **29** V
